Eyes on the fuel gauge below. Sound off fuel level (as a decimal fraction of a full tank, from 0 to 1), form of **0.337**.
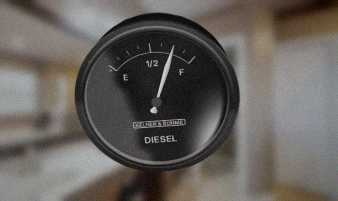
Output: **0.75**
